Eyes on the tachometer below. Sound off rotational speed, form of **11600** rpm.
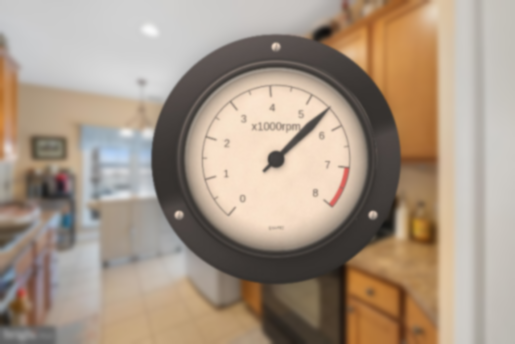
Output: **5500** rpm
